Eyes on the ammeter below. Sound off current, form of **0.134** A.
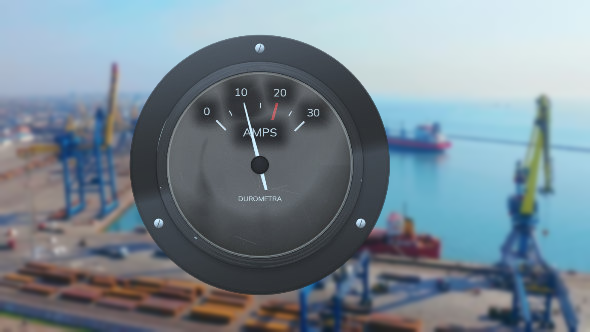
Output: **10** A
